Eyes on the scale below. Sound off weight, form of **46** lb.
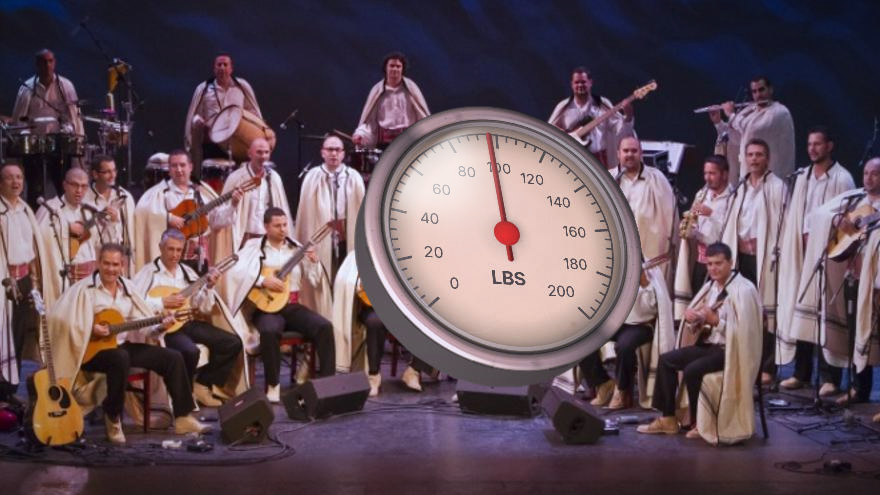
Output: **96** lb
